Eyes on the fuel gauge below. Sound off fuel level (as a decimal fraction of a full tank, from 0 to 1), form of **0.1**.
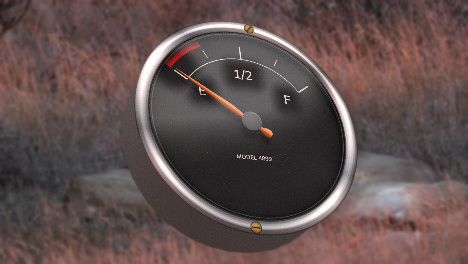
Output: **0**
